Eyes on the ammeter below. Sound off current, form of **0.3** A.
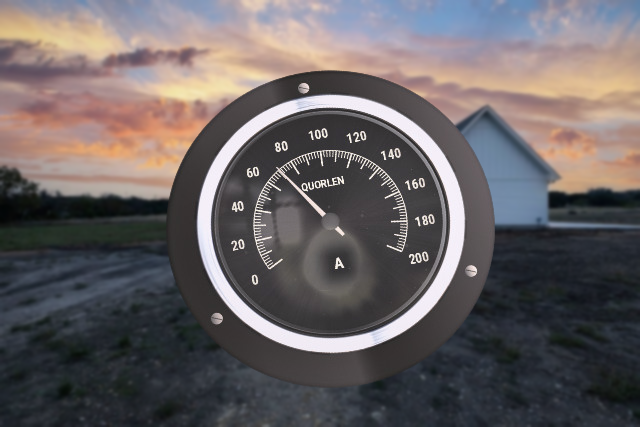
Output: **70** A
